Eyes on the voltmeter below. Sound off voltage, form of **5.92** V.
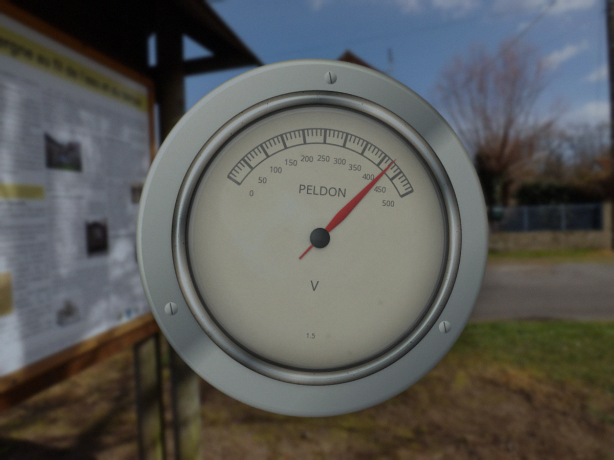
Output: **420** V
